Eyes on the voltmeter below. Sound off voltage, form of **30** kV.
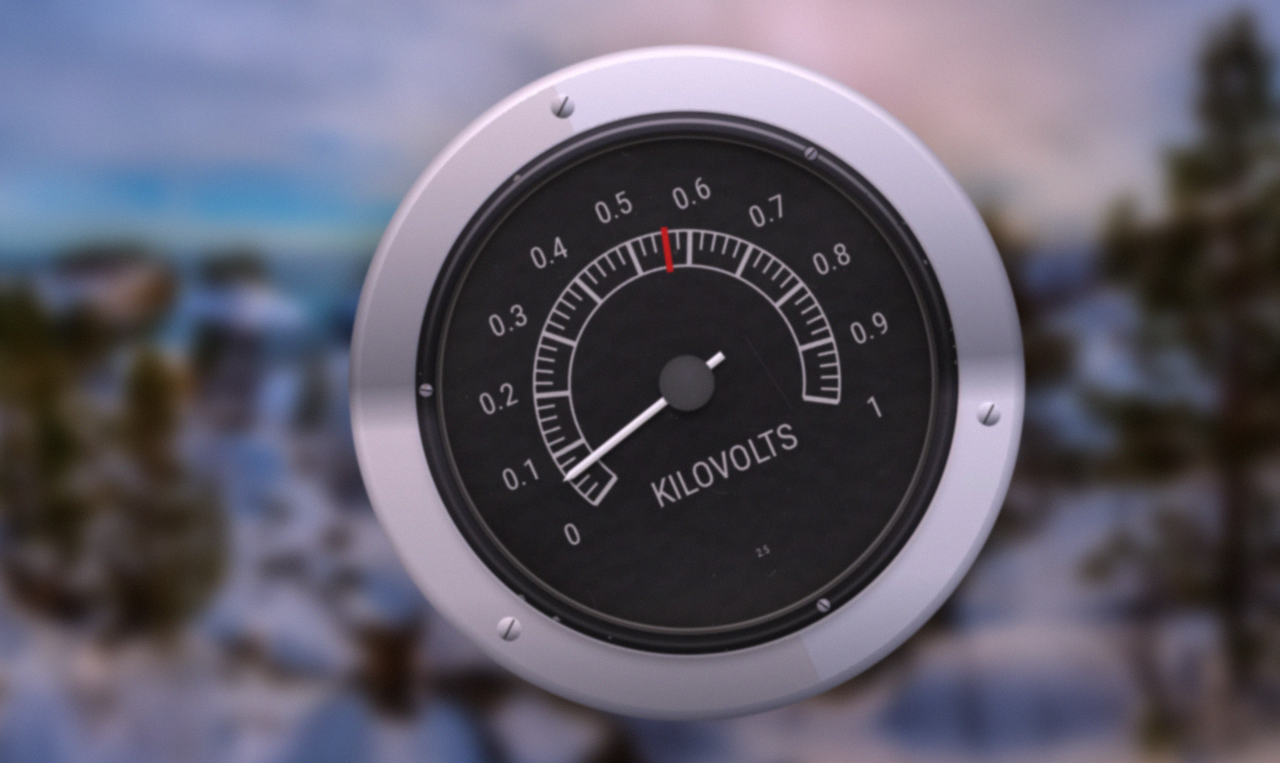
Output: **0.06** kV
